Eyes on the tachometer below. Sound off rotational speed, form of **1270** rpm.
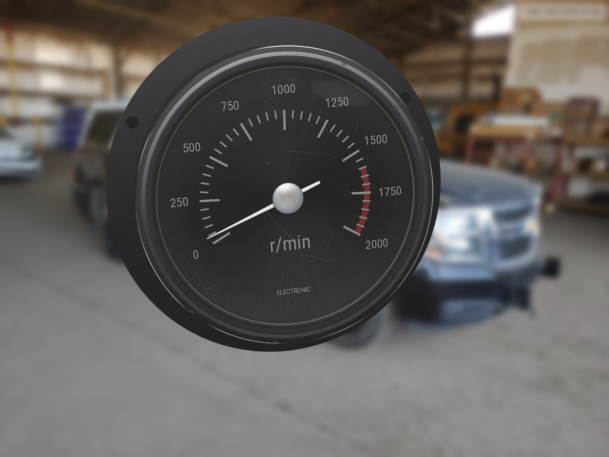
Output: **50** rpm
